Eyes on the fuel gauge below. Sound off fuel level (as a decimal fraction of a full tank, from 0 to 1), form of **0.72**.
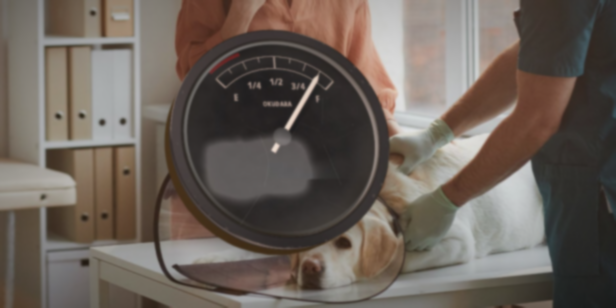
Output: **0.875**
